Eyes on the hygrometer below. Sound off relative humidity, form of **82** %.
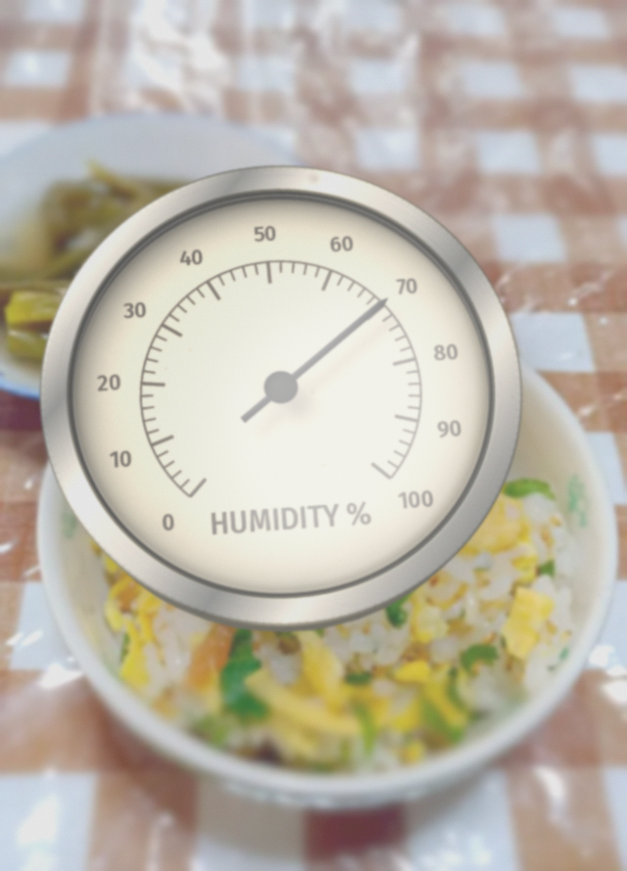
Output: **70** %
